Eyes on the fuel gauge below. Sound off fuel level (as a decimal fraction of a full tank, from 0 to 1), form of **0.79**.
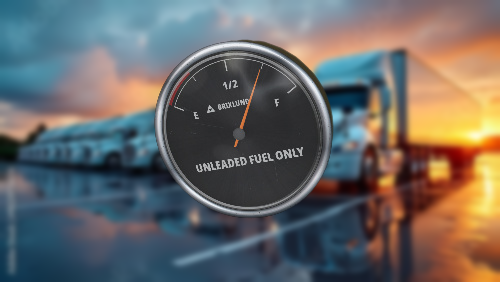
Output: **0.75**
